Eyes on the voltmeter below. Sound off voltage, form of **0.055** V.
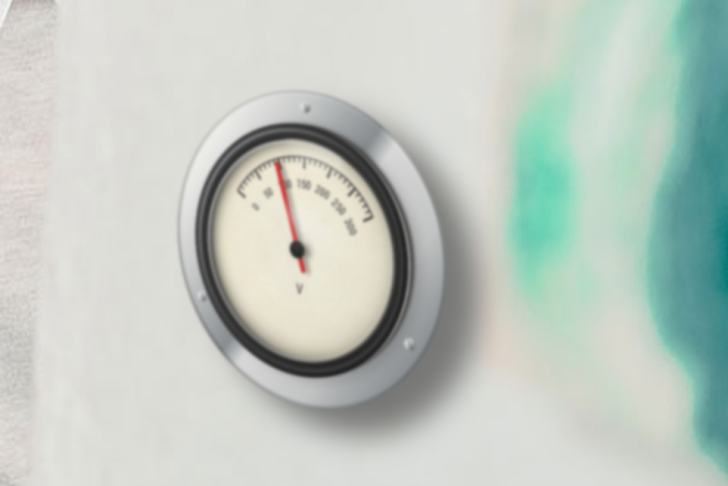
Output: **100** V
